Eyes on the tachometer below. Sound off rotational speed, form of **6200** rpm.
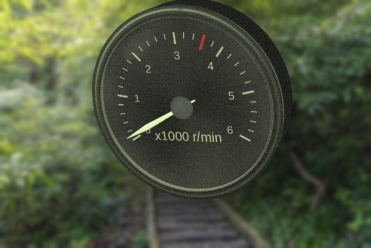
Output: **100** rpm
